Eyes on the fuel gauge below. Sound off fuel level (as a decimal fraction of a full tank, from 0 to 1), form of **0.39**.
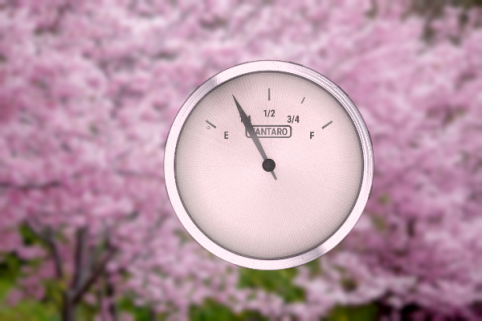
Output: **0.25**
